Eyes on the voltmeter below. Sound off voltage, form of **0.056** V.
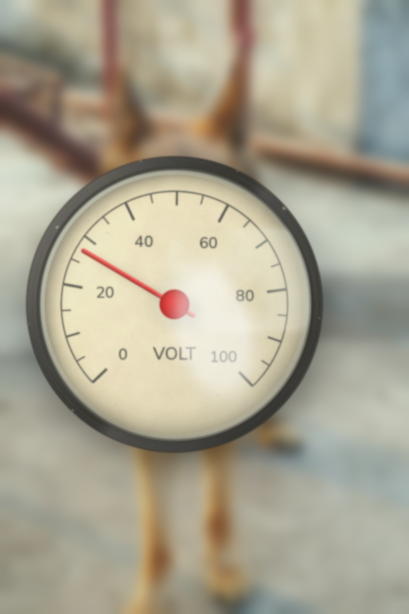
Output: **27.5** V
